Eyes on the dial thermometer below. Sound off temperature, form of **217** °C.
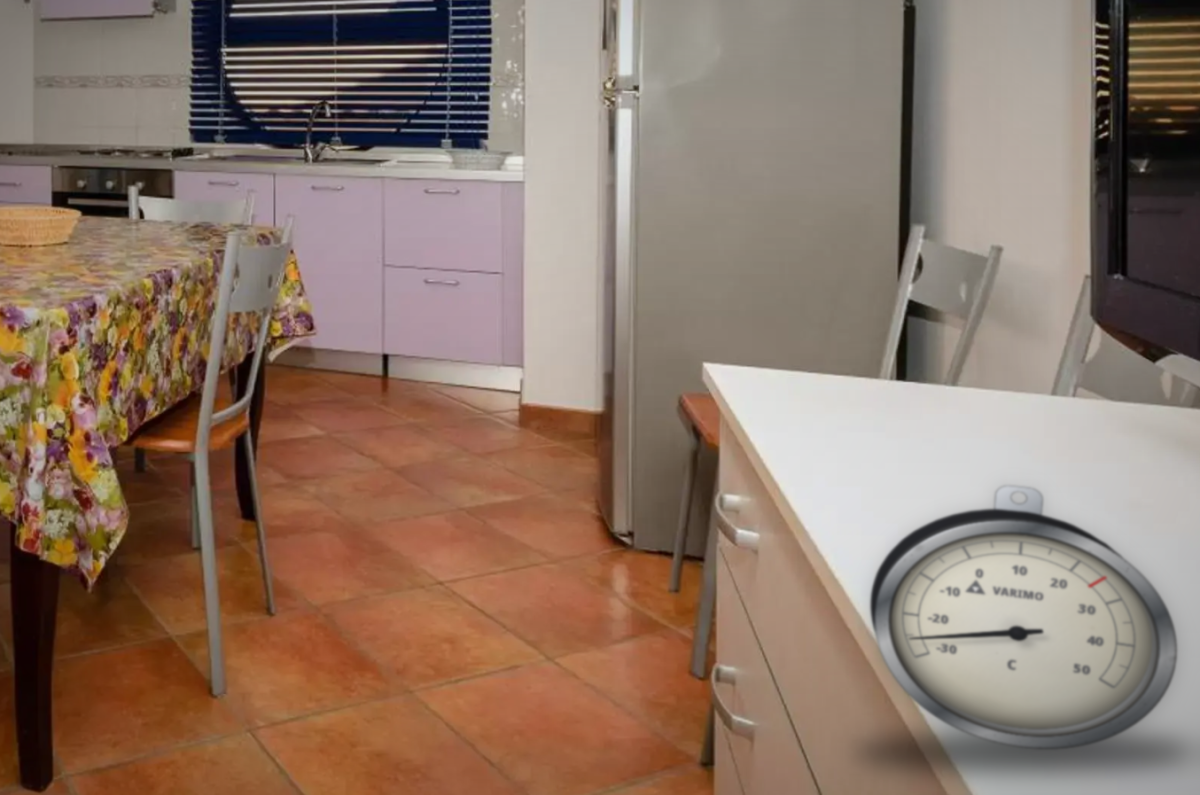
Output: **-25** °C
